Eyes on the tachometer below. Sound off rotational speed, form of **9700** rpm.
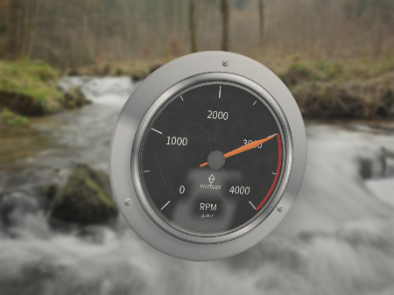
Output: **3000** rpm
